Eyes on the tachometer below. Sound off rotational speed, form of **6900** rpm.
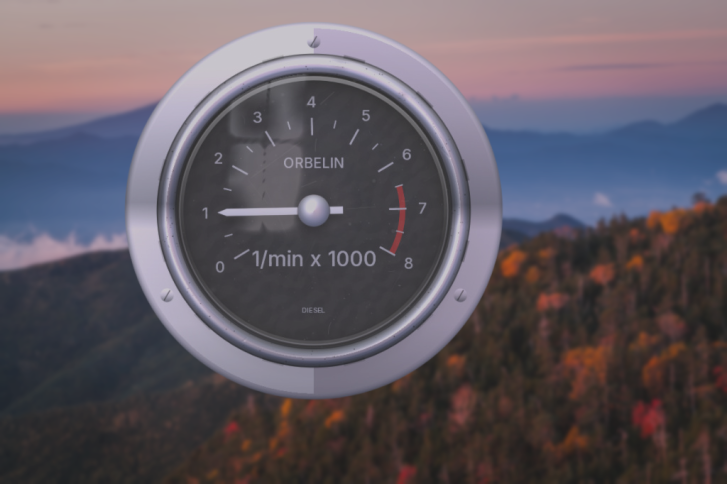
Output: **1000** rpm
